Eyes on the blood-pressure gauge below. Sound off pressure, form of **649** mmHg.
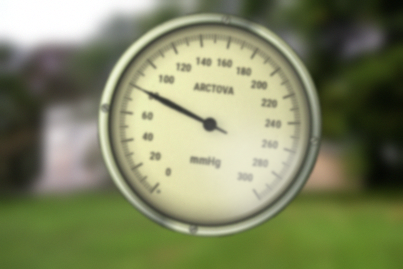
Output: **80** mmHg
